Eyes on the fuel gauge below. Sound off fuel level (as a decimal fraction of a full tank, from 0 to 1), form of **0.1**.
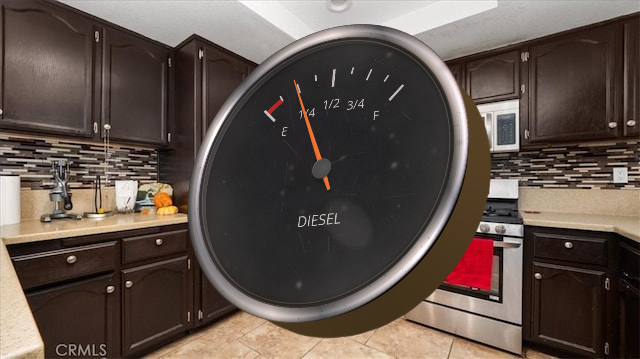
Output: **0.25**
